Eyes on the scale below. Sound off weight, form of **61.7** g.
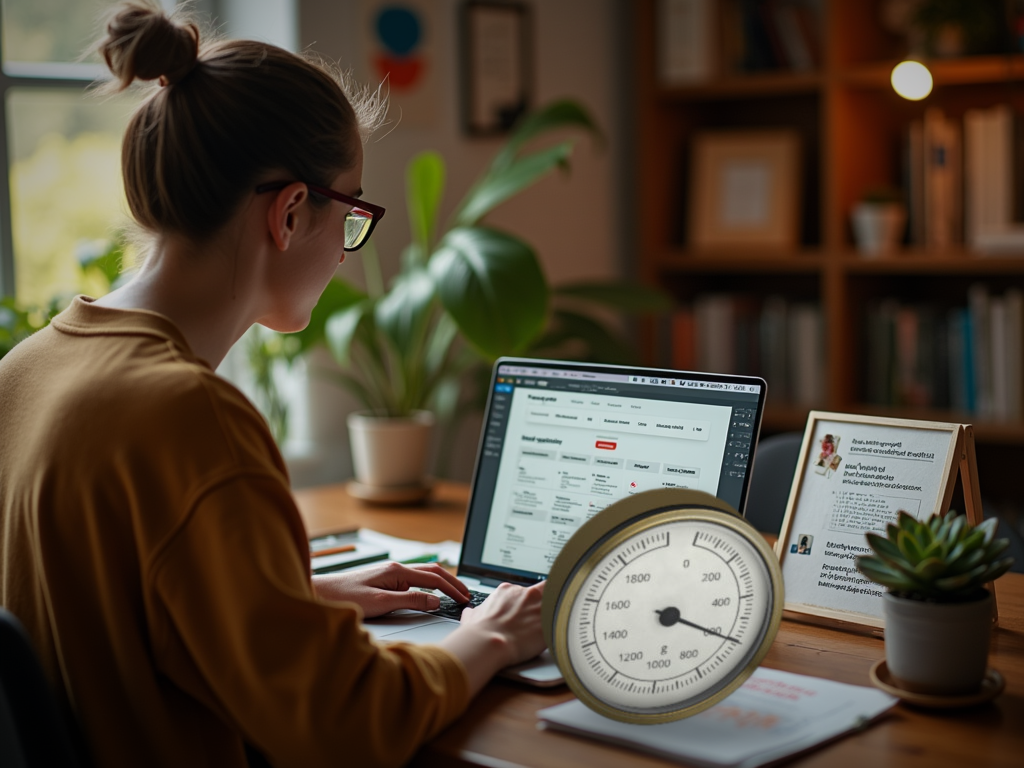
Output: **600** g
